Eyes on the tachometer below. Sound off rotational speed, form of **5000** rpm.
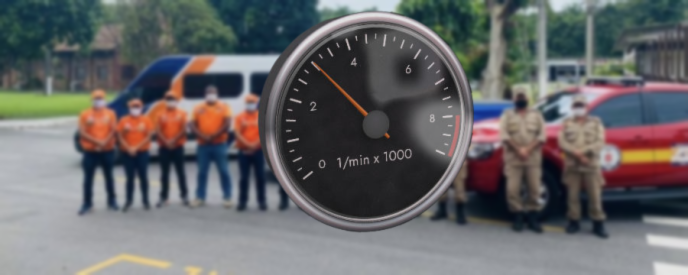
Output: **3000** rpm
